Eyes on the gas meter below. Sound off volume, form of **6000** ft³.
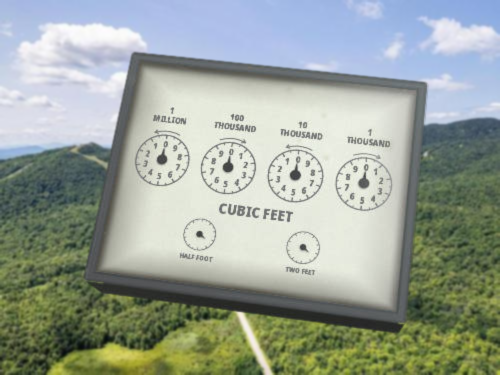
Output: **0** ft³
